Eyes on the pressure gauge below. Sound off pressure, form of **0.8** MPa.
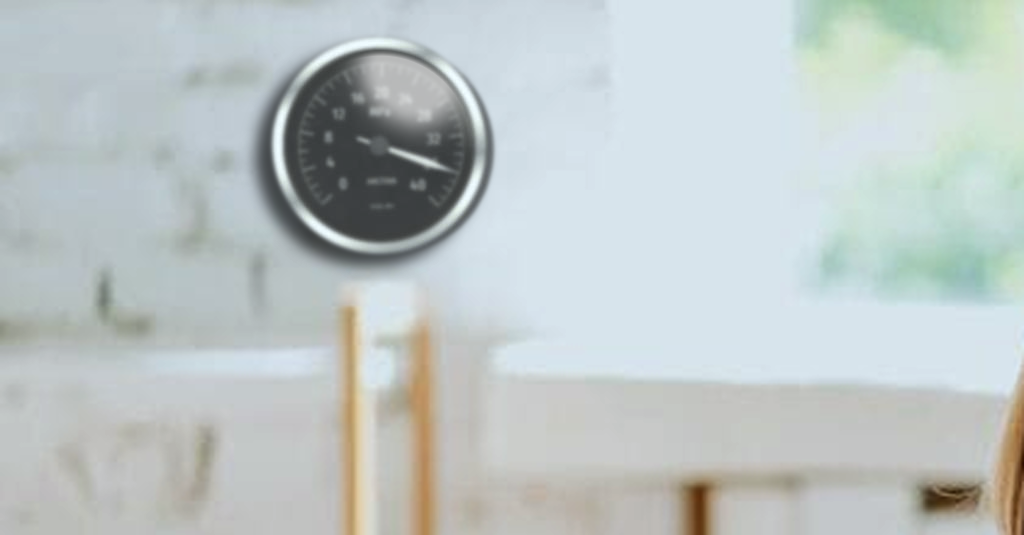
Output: **36** MPa
